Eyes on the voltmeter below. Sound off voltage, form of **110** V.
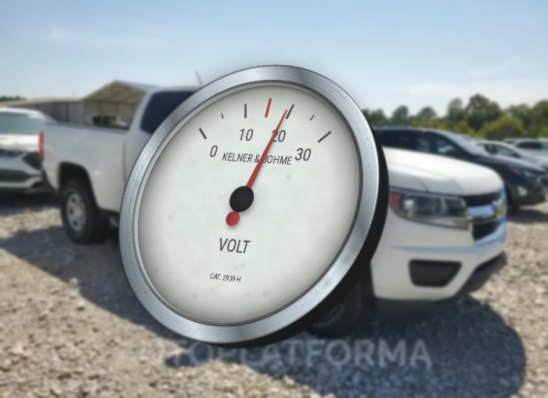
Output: **20** V
